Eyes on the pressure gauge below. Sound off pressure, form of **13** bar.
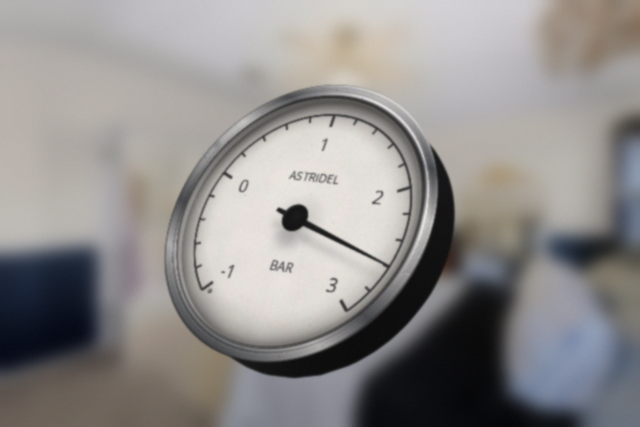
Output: **2.6** bar
